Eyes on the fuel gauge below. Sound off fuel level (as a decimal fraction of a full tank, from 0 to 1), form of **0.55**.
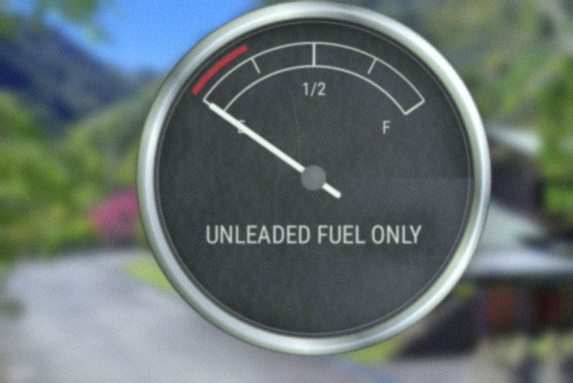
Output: **0**
